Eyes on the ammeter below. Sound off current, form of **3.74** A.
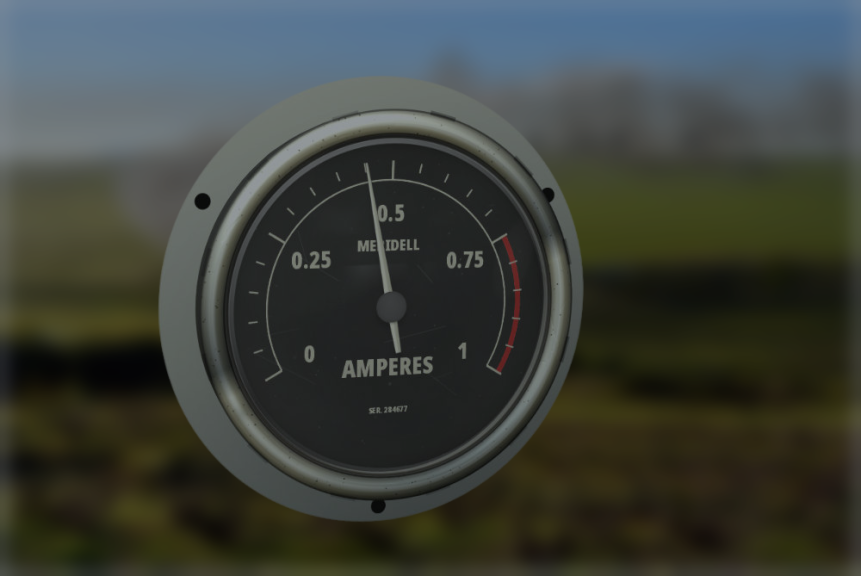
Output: **0.45** A
